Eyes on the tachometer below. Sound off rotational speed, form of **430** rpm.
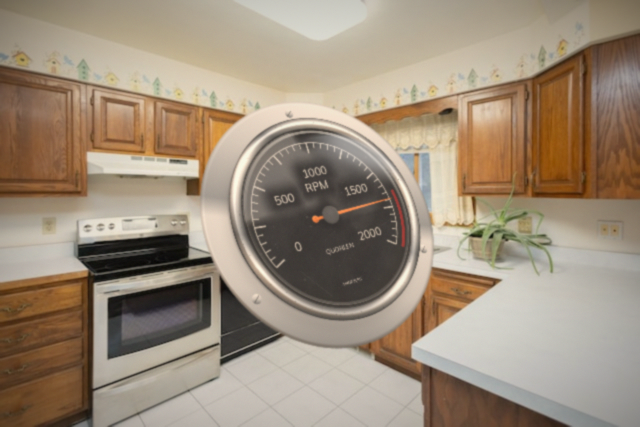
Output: **1700** rpm
